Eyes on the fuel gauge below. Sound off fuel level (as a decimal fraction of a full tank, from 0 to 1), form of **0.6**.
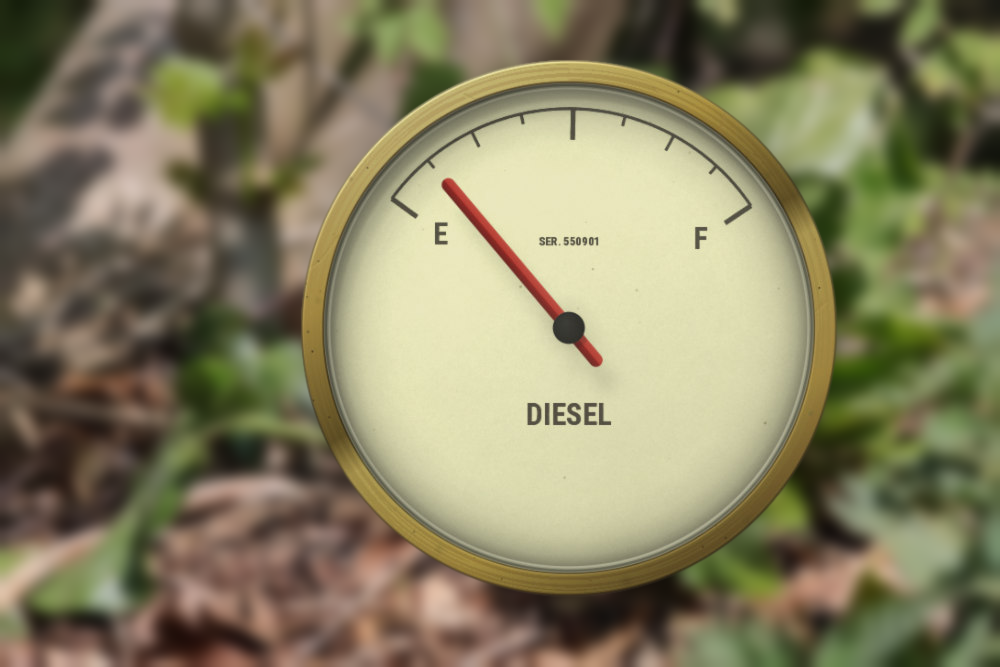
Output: **0.125**
